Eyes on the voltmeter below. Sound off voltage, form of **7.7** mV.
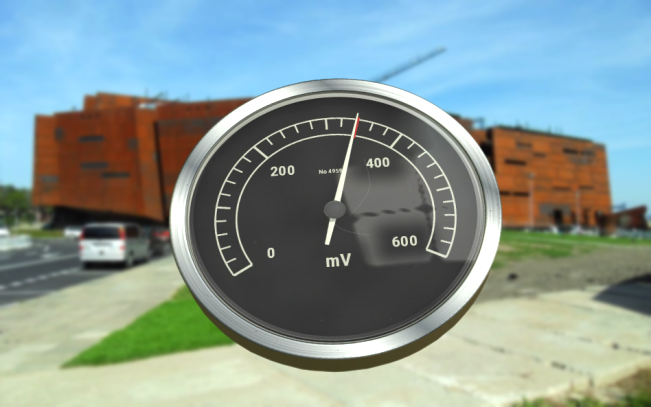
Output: **340** mV
